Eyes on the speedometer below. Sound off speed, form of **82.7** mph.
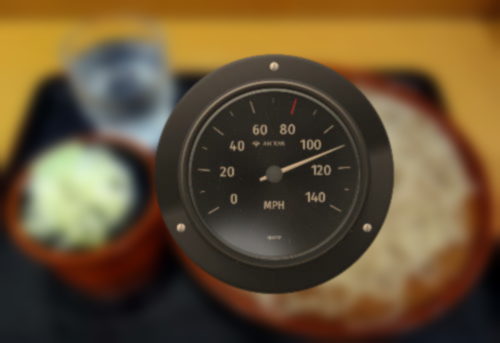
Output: **110** mph
